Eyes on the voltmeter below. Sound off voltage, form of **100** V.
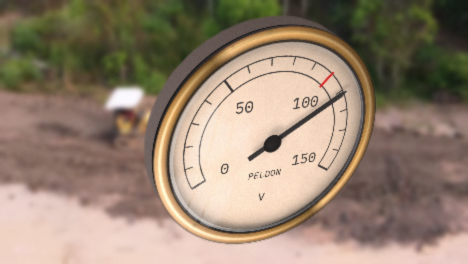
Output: **110** V
